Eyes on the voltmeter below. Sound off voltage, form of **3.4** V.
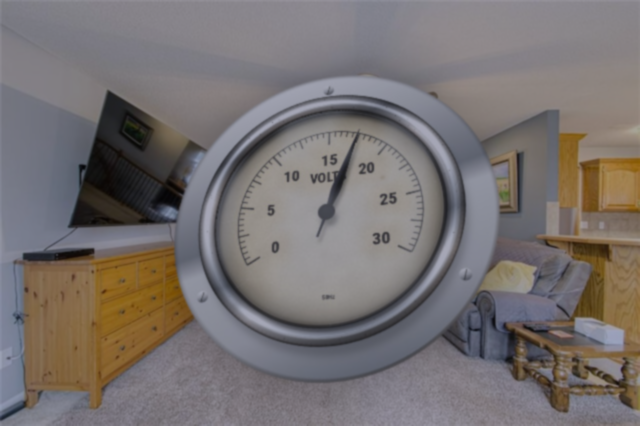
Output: **17.5** V
